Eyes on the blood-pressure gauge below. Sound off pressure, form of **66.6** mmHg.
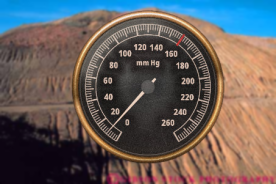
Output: **10** mmHg
